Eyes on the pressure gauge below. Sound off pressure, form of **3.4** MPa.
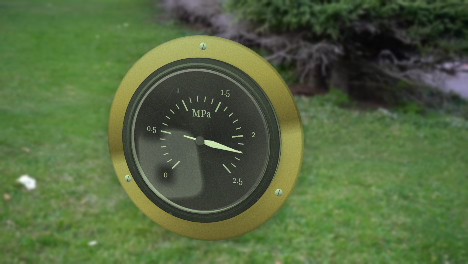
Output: **2.2** MPa
